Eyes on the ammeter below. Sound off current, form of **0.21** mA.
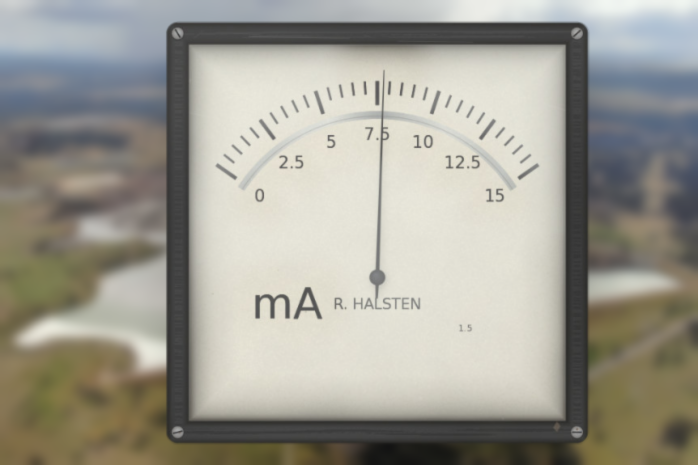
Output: **7.75** mA
